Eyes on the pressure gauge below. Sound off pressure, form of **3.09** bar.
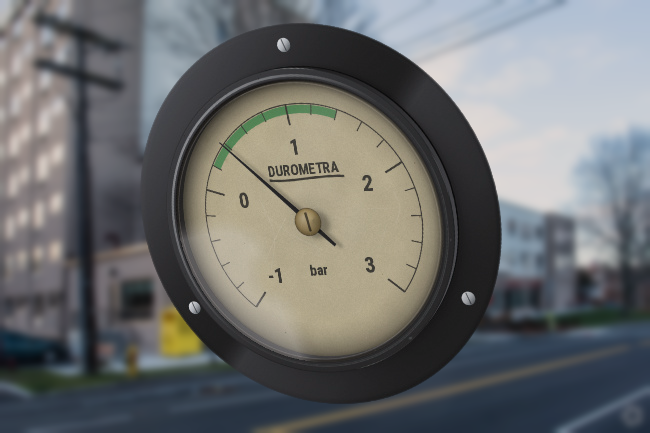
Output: **0.4** bar
